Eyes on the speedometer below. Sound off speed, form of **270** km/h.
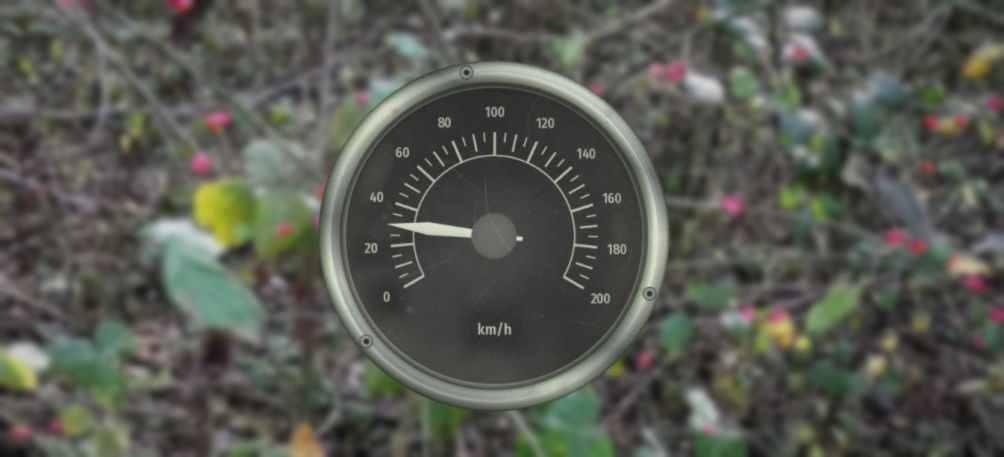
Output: **30** km/h
